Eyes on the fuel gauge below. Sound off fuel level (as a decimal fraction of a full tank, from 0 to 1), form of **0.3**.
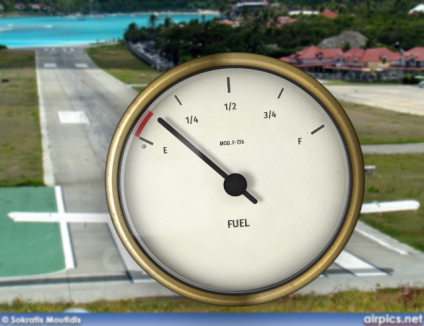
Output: **0.125**
